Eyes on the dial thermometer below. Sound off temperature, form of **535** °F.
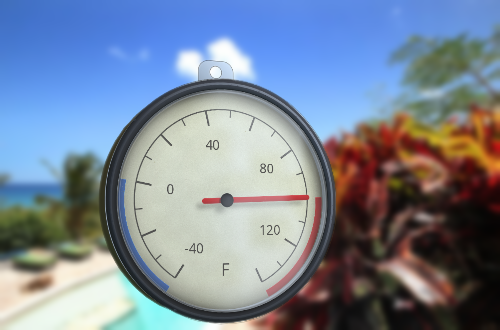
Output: **100** °F
